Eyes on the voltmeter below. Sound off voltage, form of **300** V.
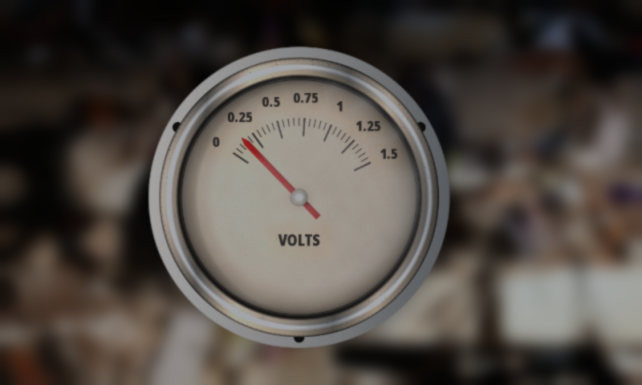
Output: **0.15** V
